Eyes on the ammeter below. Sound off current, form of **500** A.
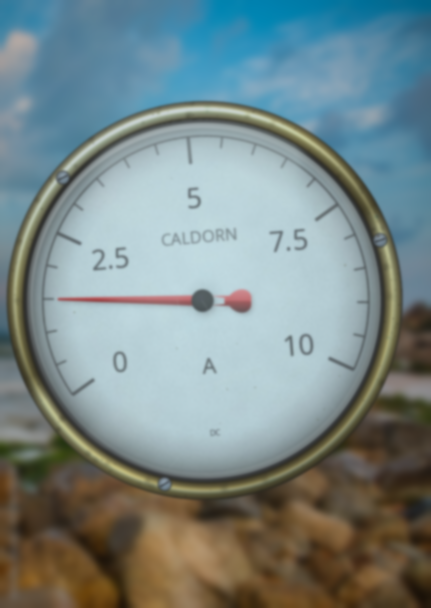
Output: **1.5** A
